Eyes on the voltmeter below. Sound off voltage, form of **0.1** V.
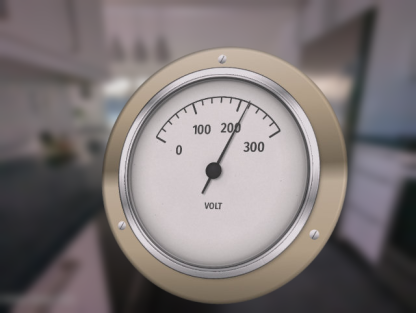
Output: **220** V
